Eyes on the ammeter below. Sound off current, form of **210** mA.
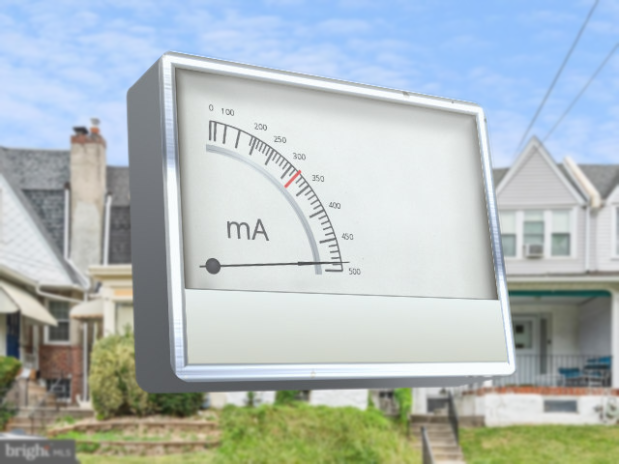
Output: **490** mA
